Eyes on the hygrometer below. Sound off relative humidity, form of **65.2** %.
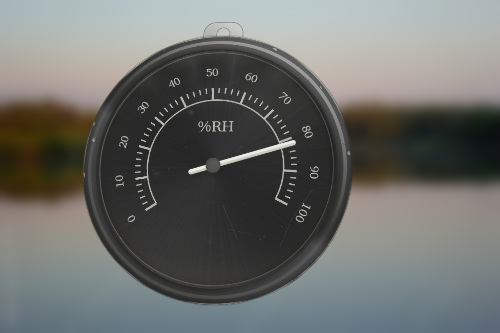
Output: **82** %
